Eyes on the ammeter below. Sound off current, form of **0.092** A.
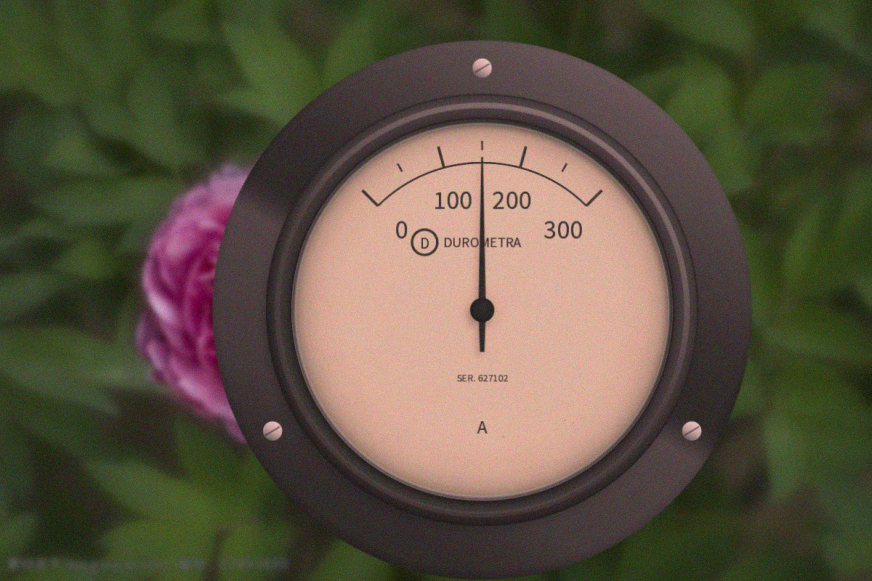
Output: **150** A
